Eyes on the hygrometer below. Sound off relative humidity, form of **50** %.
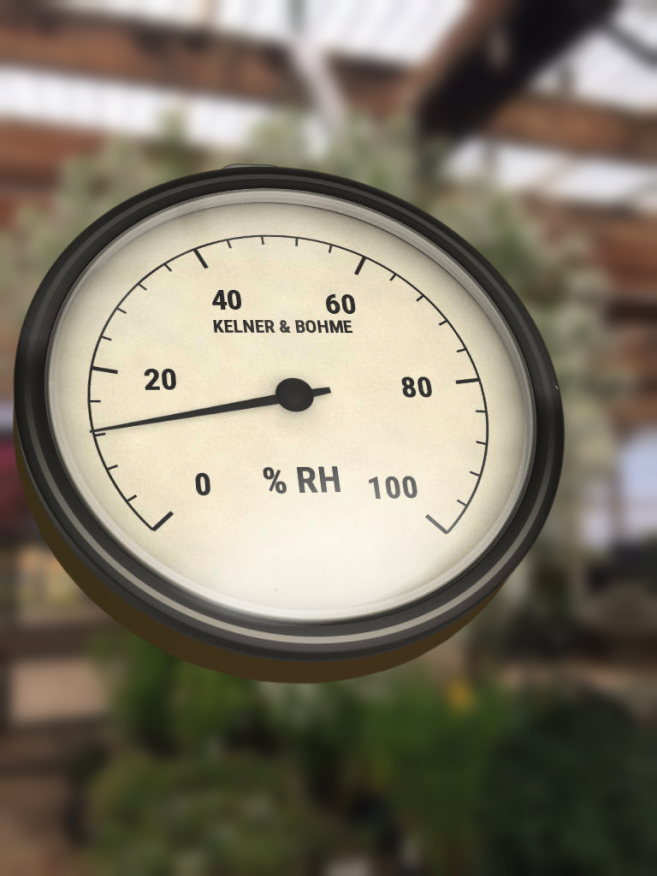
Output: **12** %
